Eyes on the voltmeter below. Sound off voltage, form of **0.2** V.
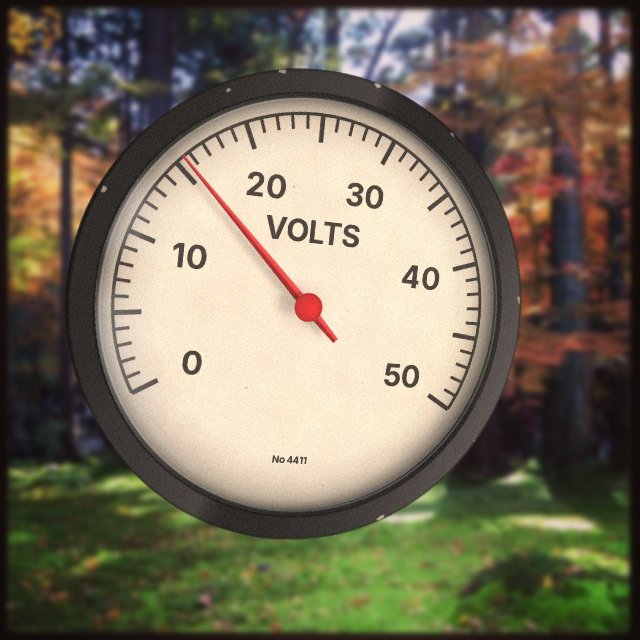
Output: **15.5** V
